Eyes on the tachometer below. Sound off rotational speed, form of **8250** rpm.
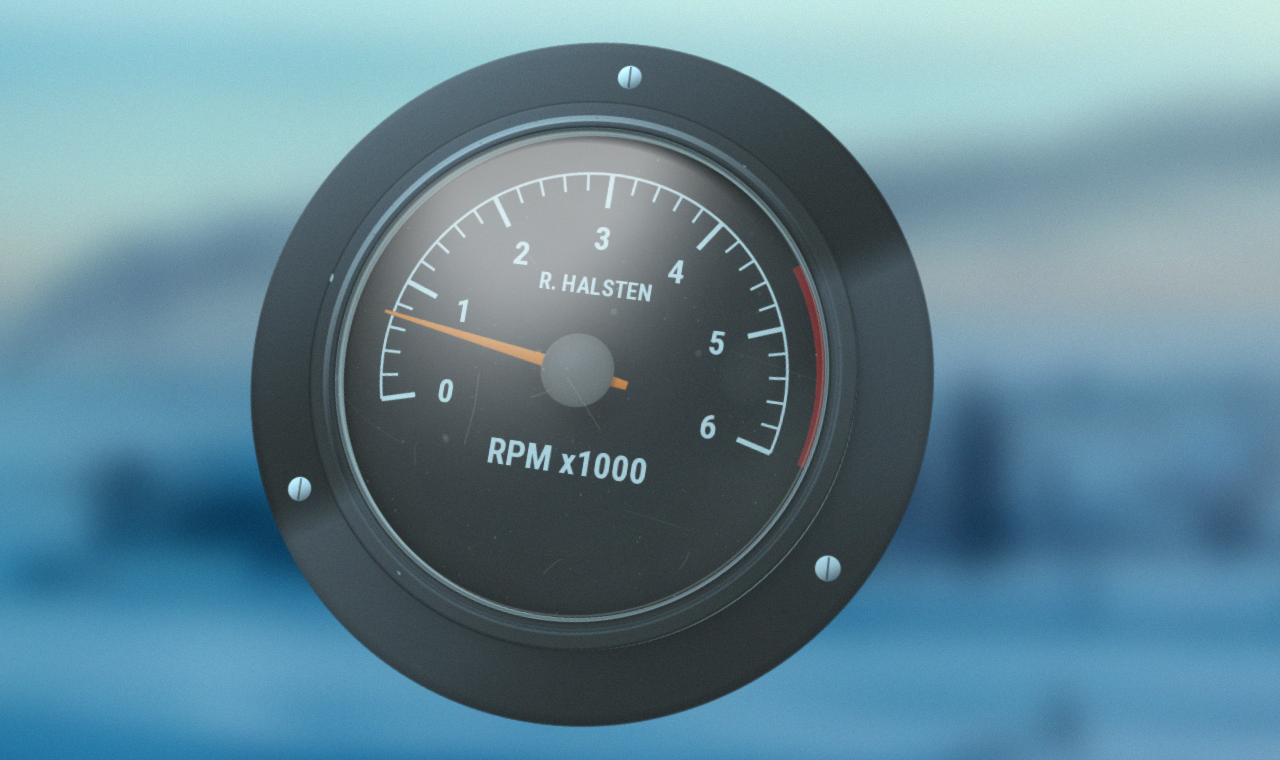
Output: **700** rpm
